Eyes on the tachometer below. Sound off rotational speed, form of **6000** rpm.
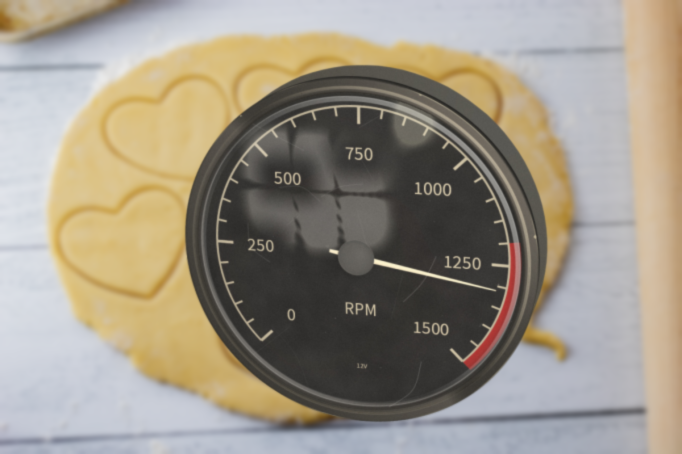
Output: **1300** rpm
